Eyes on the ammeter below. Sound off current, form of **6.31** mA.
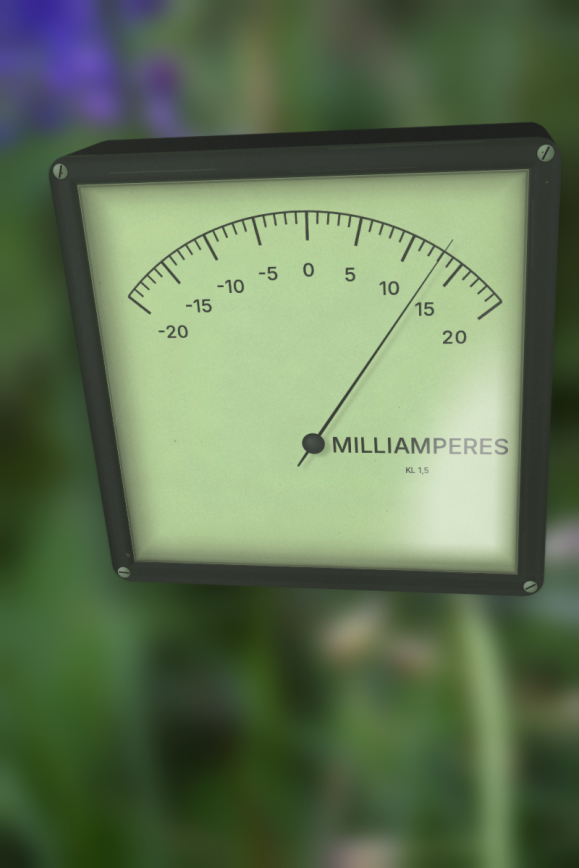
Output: **13** mA
